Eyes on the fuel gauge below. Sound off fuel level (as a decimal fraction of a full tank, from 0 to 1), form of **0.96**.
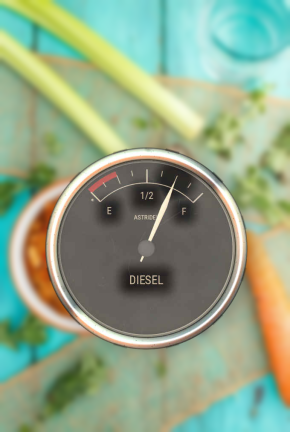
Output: **0.75**
